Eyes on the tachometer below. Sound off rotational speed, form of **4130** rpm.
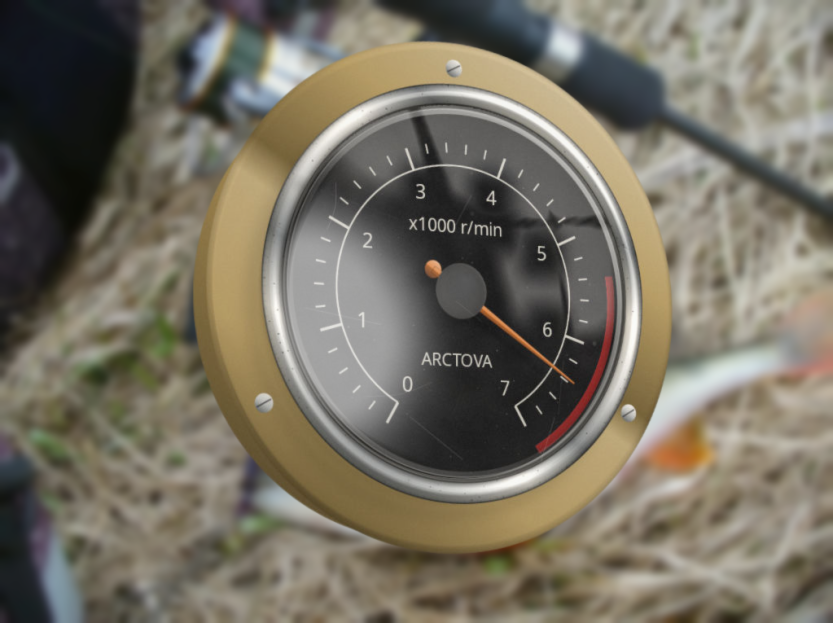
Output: **6400** rpm
